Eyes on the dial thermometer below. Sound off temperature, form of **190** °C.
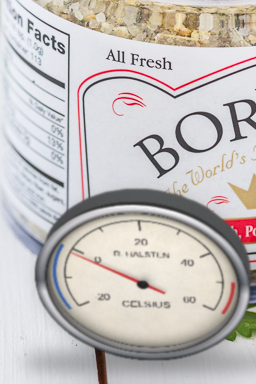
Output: **0** °C
